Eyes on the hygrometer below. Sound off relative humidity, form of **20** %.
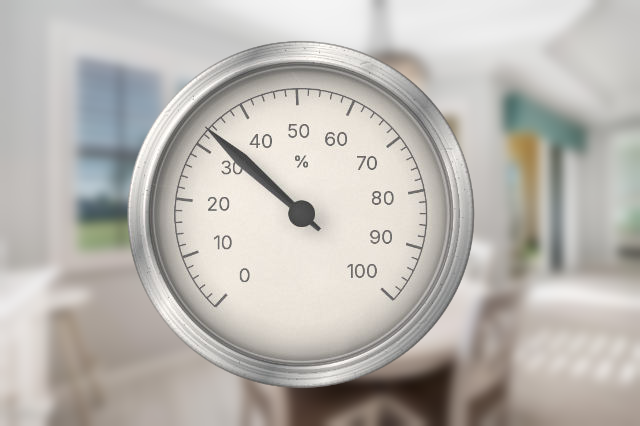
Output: **33** %
